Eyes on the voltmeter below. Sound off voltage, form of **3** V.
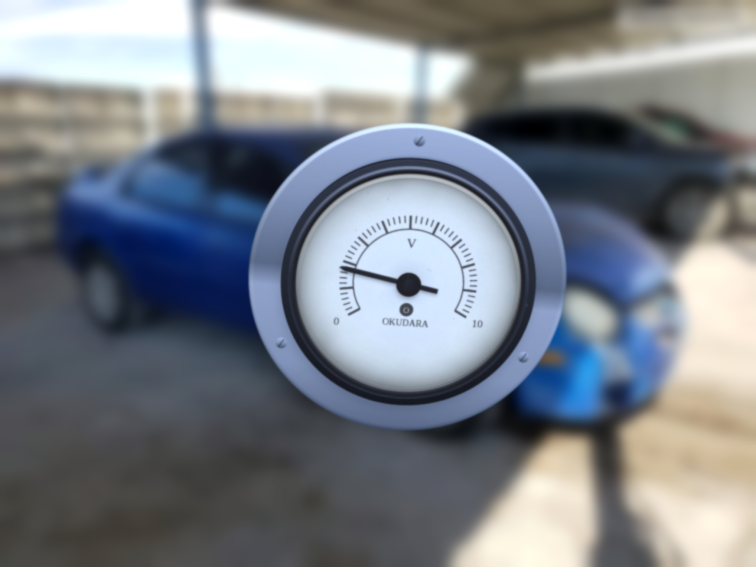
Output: **1.8** V
